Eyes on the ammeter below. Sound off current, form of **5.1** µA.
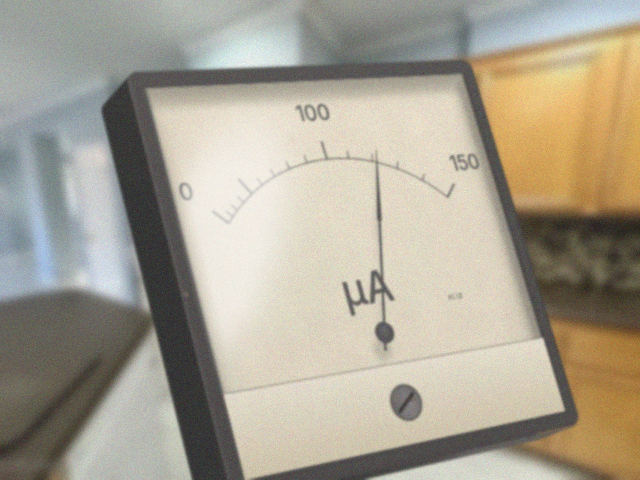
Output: **120** µA
